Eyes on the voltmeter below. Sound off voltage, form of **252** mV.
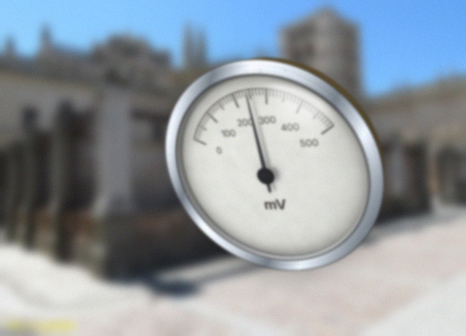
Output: **250** mV
